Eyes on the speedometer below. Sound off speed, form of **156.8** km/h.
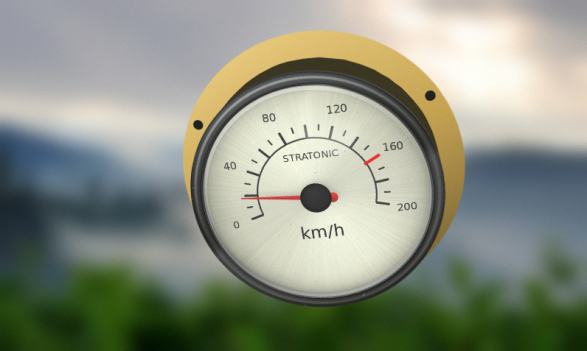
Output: **20** km/h
